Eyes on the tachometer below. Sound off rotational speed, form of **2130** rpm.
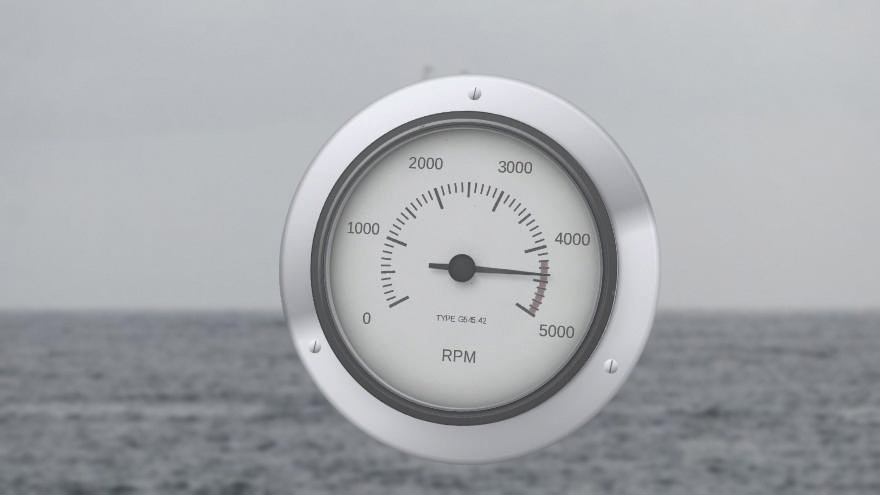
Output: **4400** rpm
